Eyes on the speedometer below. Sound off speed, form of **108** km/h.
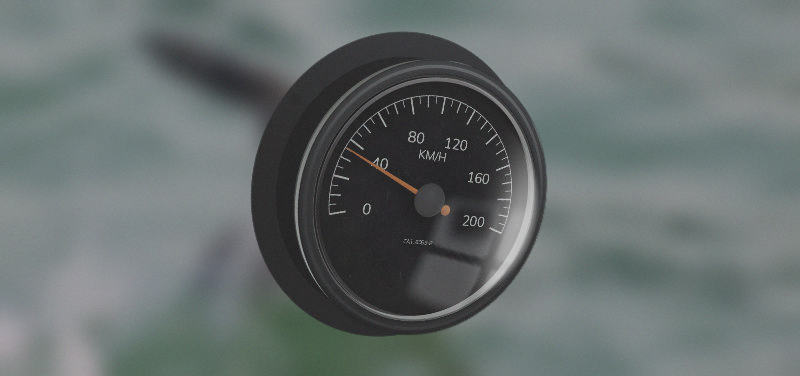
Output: **35** km/h
